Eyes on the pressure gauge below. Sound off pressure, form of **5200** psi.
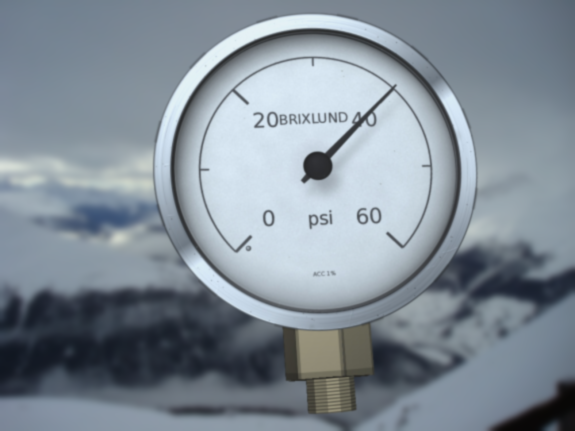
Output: **40** psi
